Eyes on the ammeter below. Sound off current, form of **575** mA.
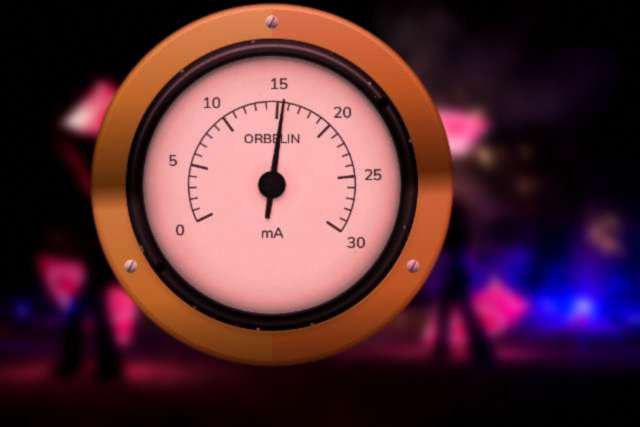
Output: **15.5** mA
